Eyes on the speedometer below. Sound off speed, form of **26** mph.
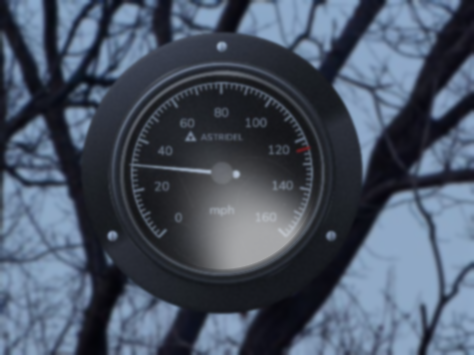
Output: **30** mph
